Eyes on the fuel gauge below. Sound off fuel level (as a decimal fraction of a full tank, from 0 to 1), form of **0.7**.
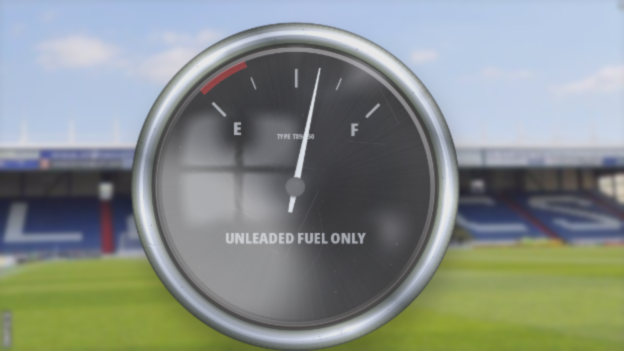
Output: **0.625**
